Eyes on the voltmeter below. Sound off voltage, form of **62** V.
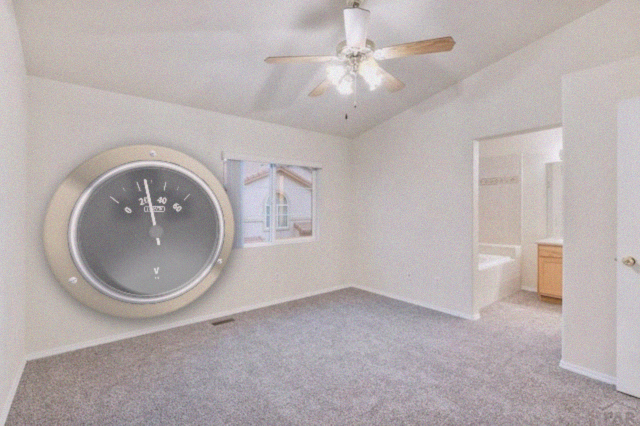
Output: **25** V
